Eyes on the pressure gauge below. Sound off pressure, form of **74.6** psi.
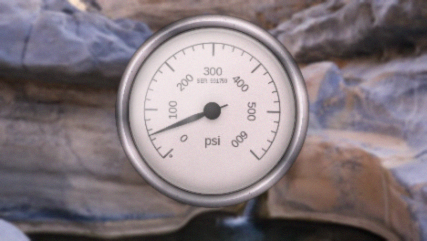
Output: **50** psi
